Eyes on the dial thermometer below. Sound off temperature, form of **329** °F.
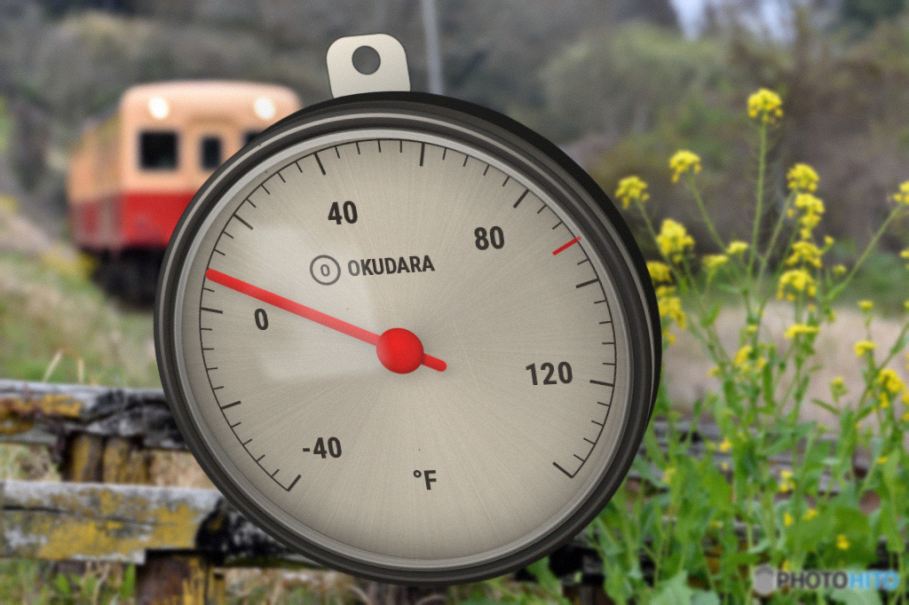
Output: **8** °F
